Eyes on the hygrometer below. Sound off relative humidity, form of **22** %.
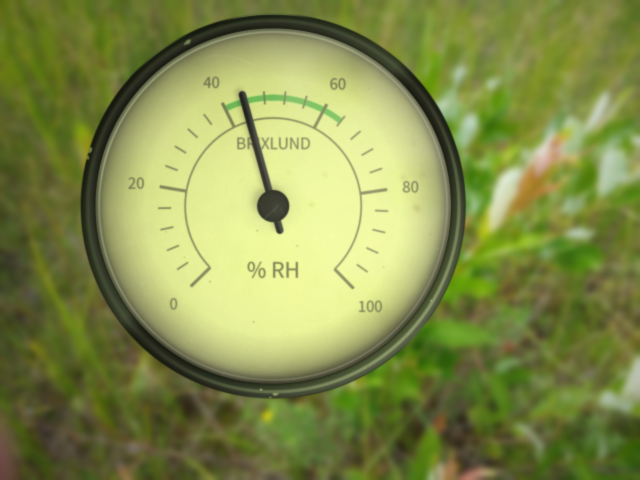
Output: **44** %
